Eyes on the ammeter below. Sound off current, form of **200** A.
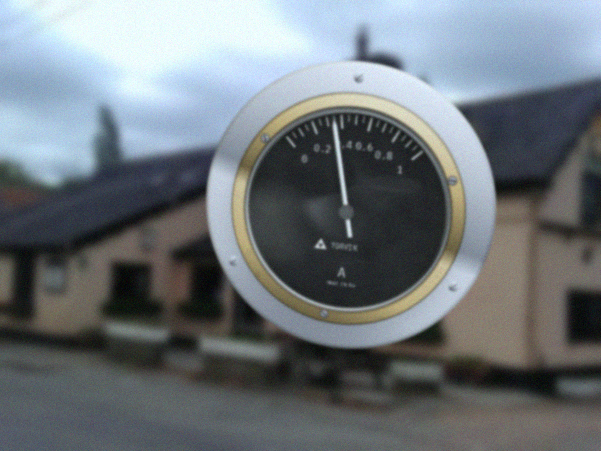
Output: **0.35** A
